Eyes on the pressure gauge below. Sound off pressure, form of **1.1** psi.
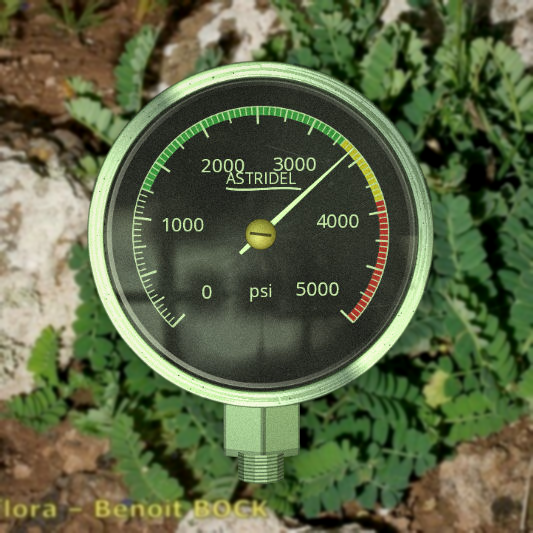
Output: **3400** psi
